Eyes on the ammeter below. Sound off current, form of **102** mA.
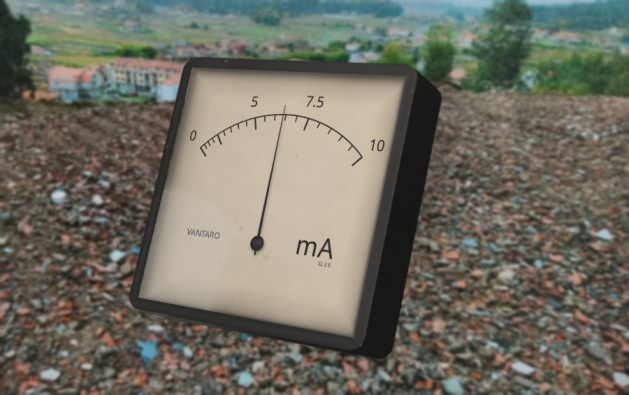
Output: **6.5** mA
